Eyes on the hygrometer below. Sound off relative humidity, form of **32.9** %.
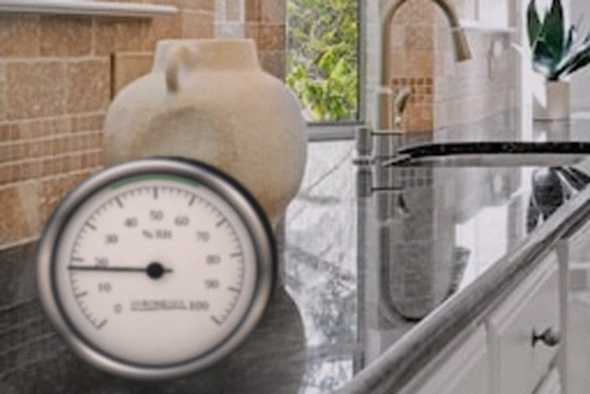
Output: **18** %
